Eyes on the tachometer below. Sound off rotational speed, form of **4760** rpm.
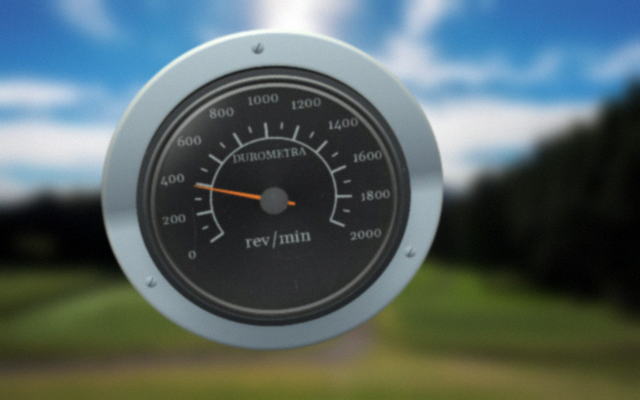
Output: **400** rpm
